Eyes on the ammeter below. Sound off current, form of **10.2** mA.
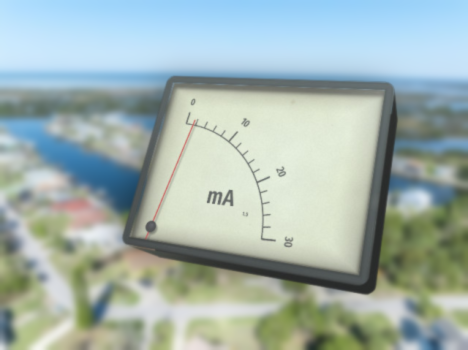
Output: **2** mA
